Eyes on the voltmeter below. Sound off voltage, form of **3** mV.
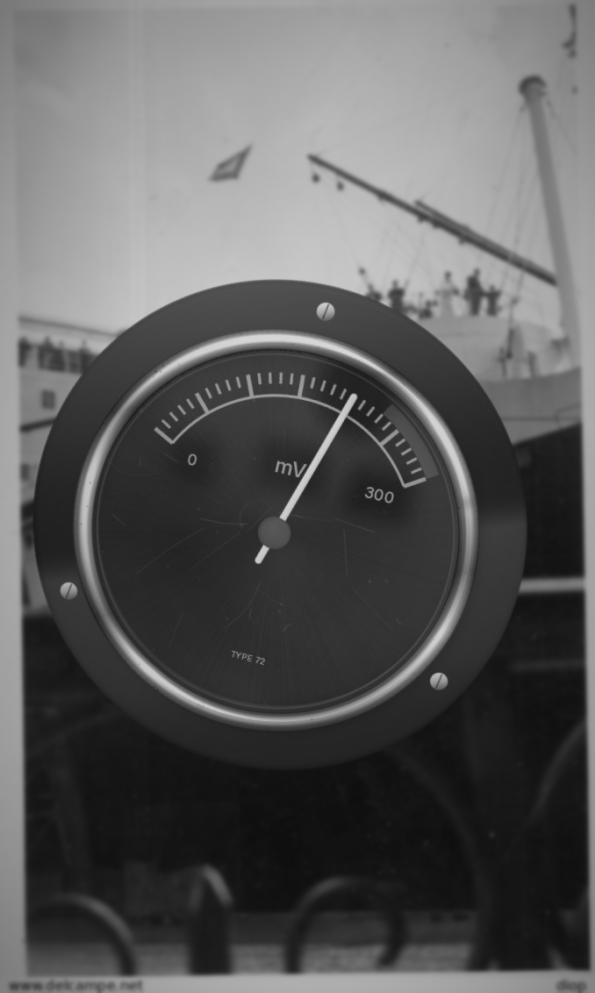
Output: **200** mV
